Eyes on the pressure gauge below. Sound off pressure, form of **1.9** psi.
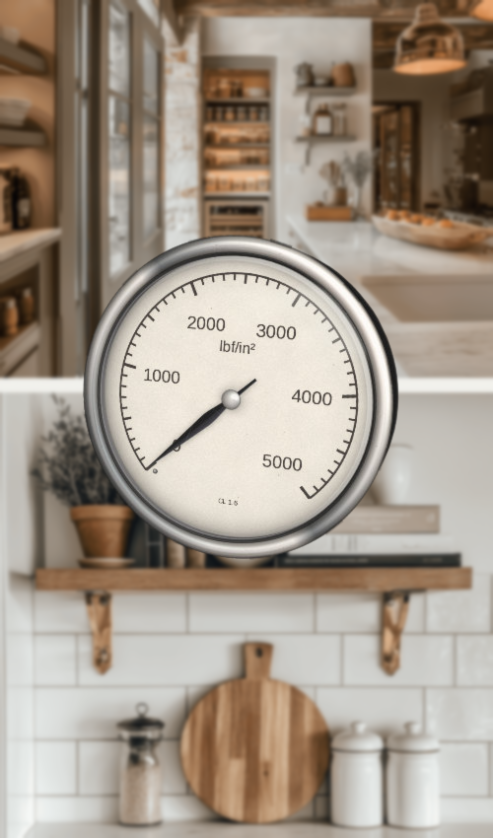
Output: **0** psi
